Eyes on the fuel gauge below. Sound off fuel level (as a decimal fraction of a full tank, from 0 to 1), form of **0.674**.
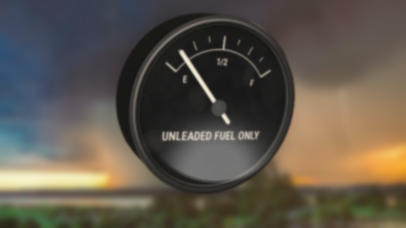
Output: **0.125**
